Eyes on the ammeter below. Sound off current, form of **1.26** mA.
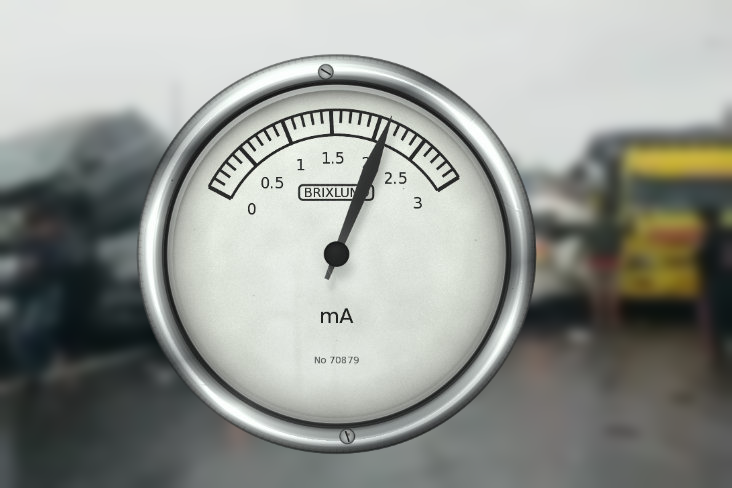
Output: **2.1** mA
